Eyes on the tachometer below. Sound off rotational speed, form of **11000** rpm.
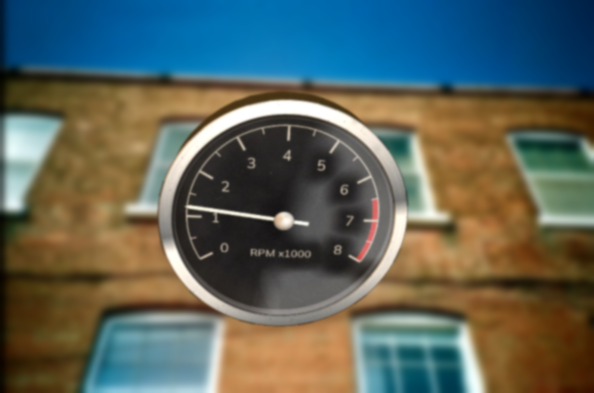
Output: **1250** rpm
